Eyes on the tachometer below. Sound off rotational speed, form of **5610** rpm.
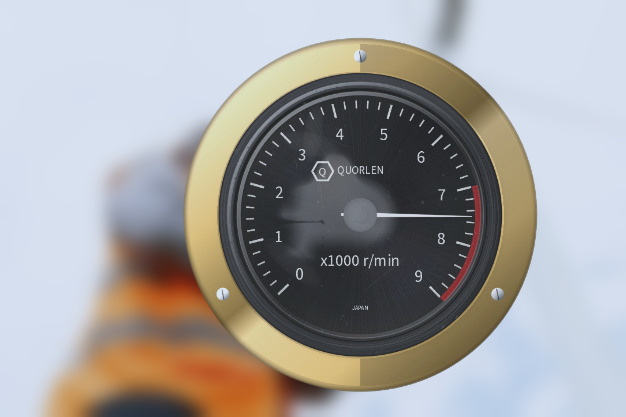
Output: **7500** rpm
